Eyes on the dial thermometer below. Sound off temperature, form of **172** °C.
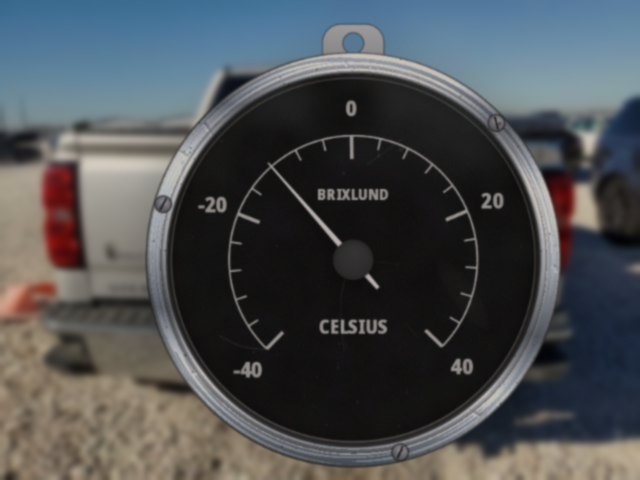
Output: **-12** °C
